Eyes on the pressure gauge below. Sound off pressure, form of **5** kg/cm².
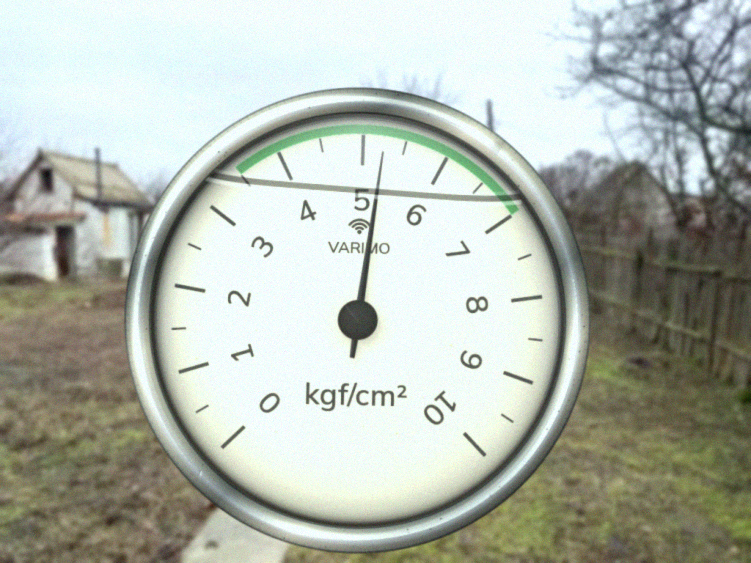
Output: **5.25** kg/cm²
